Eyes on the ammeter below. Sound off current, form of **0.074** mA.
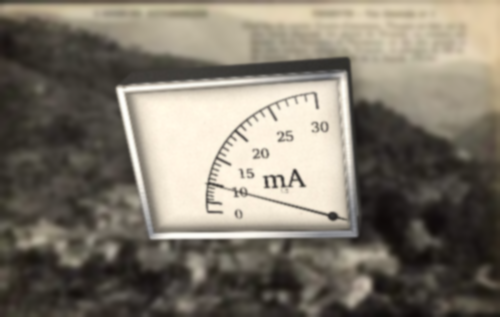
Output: **10** mA
